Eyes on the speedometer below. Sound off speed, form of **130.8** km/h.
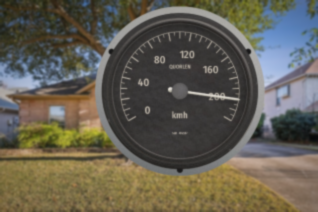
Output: **200** km/h
